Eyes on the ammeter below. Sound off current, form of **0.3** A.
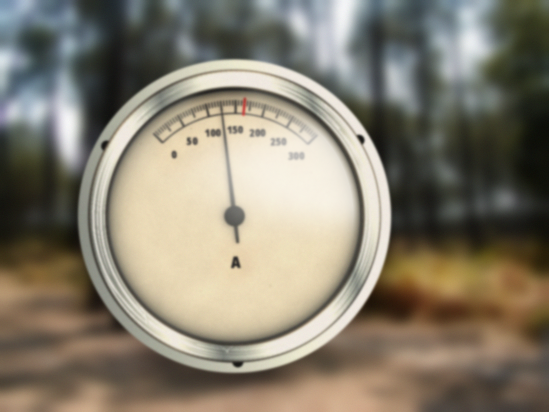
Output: **125** A
